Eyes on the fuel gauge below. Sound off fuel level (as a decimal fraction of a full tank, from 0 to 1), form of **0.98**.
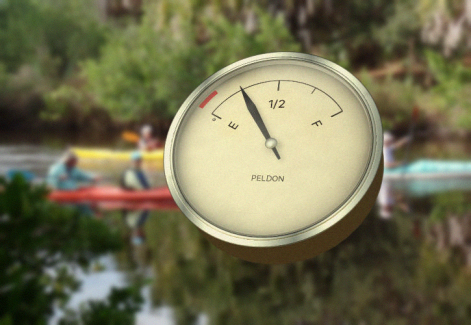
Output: **0.25**
